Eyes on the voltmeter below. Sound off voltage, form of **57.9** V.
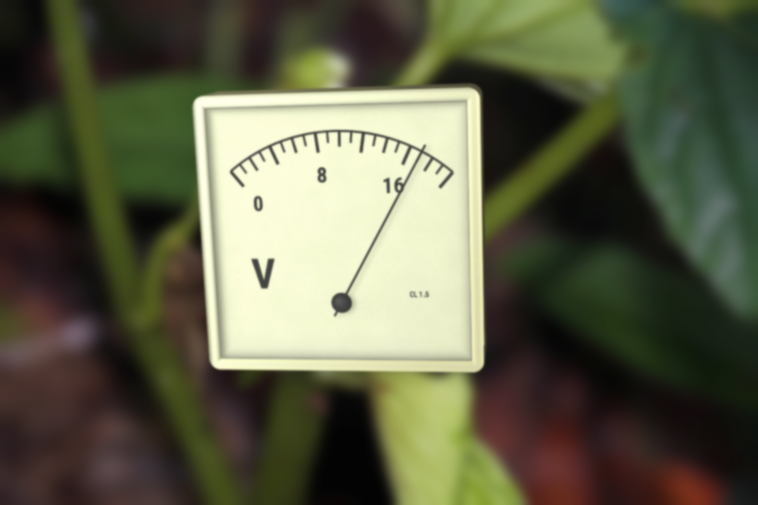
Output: **17** V
